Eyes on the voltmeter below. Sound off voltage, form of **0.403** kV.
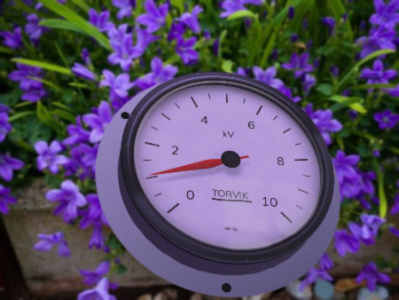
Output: **1** kV
